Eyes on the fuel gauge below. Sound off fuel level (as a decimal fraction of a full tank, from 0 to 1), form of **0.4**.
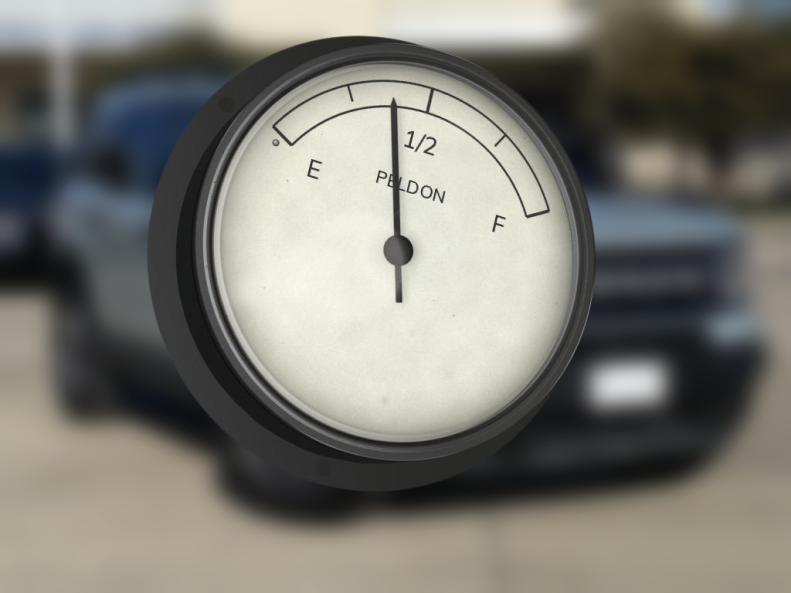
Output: **0.375**
